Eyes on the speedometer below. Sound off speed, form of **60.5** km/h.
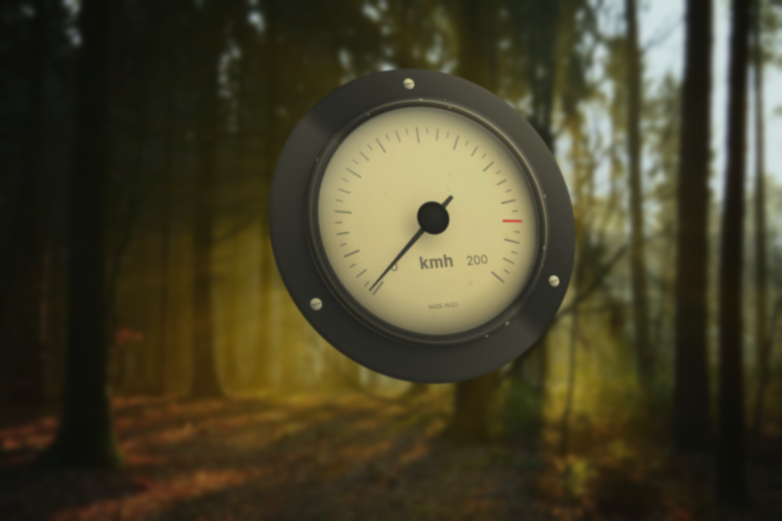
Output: **2.5** km/h
